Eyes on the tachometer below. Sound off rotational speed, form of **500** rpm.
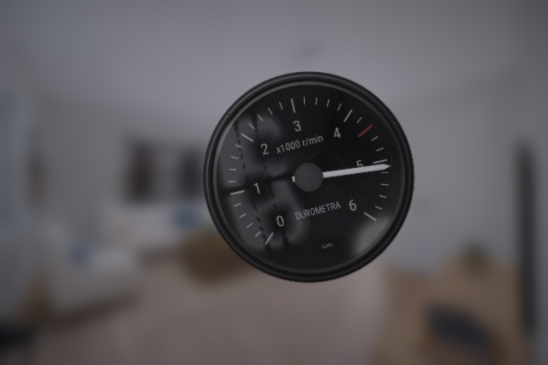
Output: **5100** rpm
